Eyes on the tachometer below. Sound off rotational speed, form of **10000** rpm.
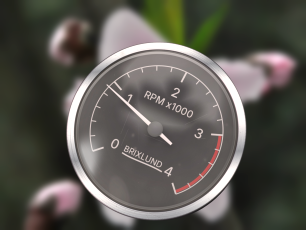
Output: **900** rpm
